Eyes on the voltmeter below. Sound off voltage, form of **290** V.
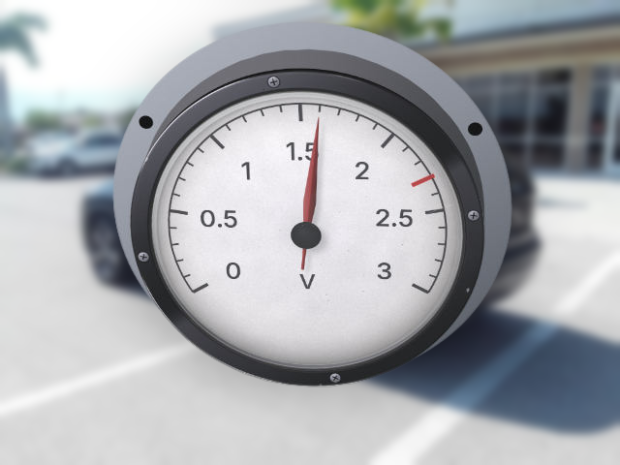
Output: **1.6** V
